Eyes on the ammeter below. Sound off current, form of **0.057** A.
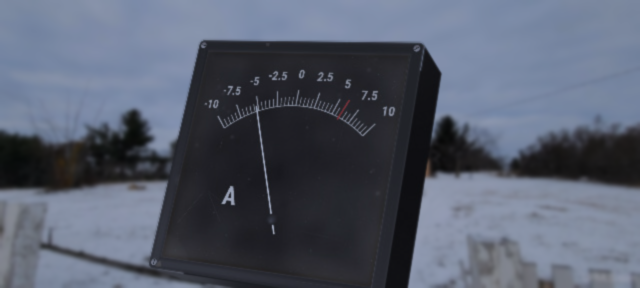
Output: **-5** A
